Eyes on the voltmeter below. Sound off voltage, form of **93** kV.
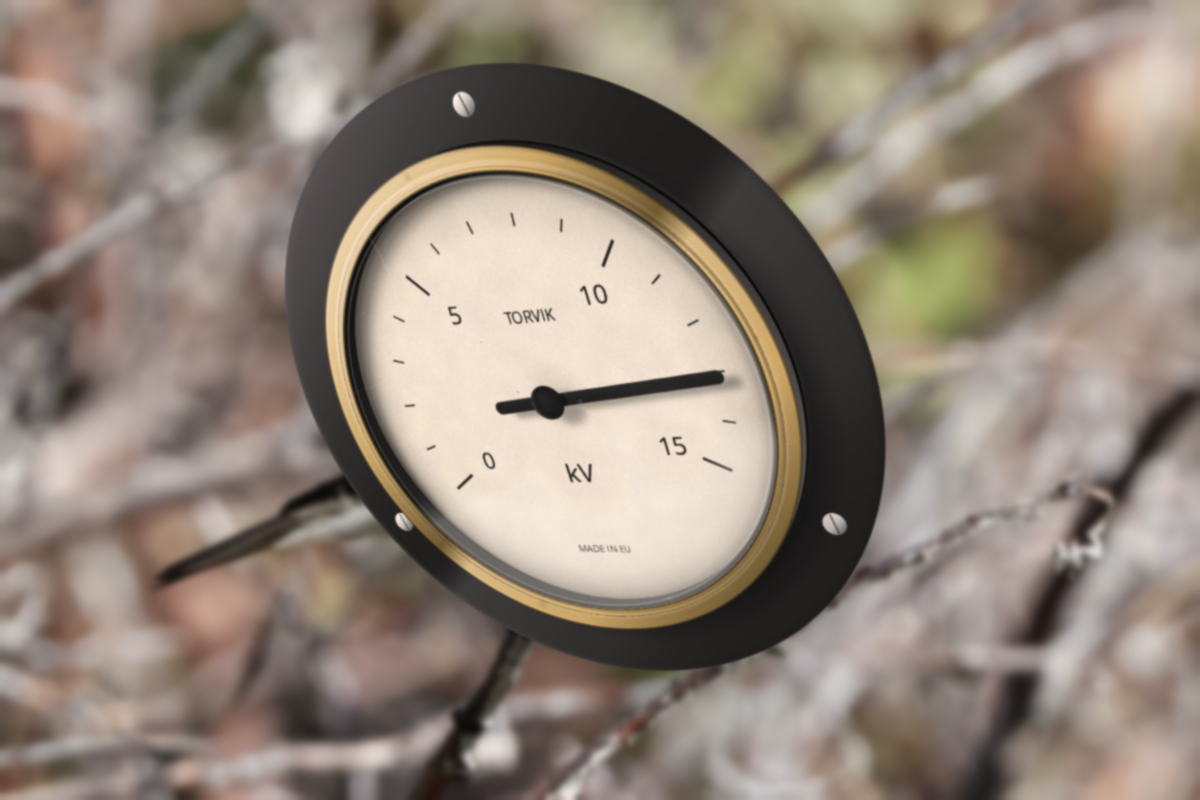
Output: **13** kV
